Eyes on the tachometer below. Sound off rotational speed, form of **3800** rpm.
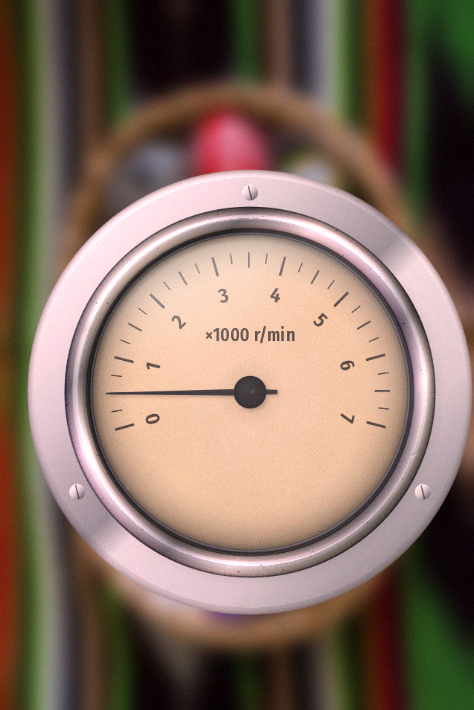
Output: **500** rpm
